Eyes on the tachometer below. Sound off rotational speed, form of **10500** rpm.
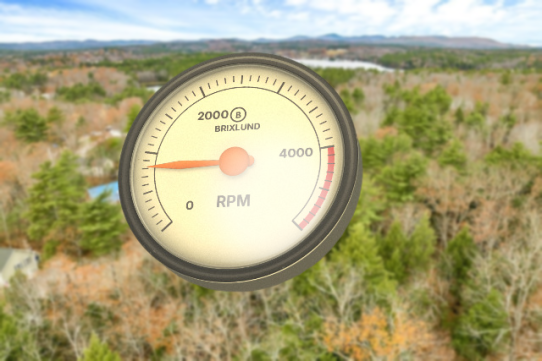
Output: **800** rpm
